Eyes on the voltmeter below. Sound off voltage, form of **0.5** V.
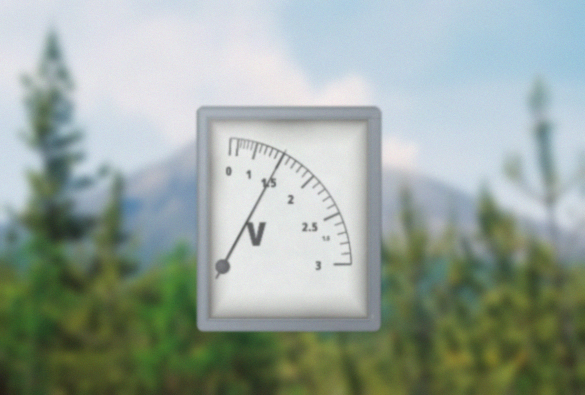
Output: **1.5** V
